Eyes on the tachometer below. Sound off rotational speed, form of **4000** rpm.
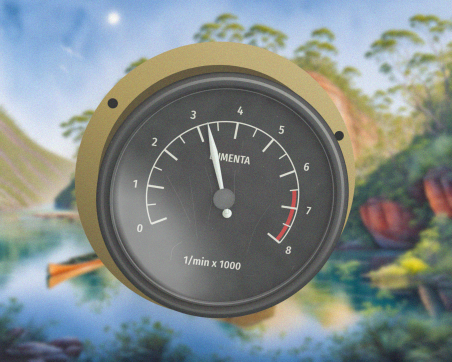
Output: **3250** rpm
